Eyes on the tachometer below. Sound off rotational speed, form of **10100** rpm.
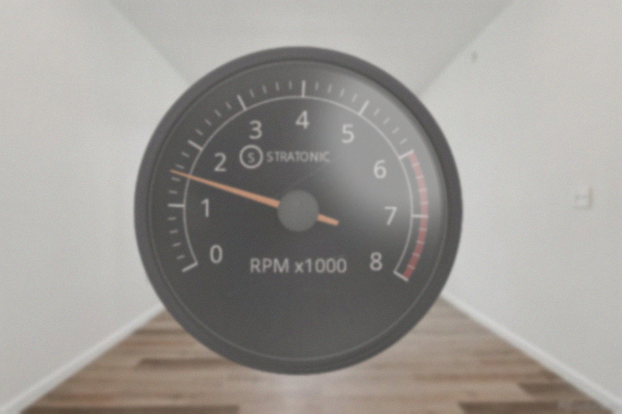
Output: **1500** rpm
